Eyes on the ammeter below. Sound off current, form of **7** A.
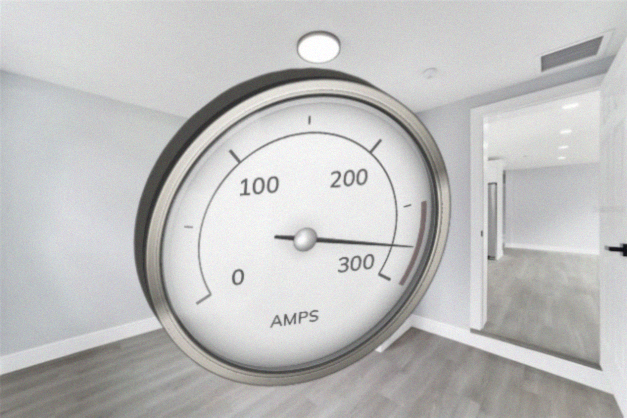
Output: **275** A
